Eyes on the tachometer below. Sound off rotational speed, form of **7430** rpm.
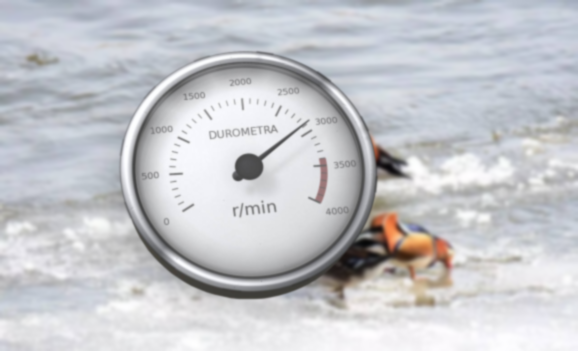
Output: **2900** rpm
